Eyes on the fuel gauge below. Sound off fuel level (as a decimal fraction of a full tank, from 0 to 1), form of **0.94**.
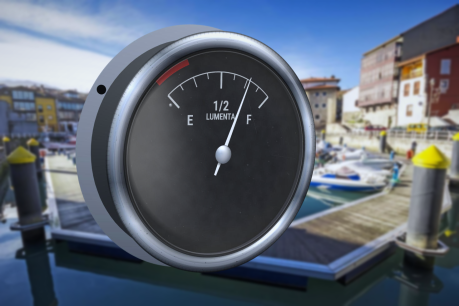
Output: **0.75**
